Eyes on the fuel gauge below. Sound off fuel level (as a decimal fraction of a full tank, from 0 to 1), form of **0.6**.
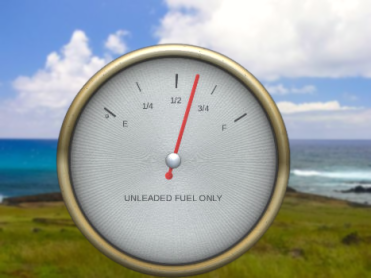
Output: **0.625**
